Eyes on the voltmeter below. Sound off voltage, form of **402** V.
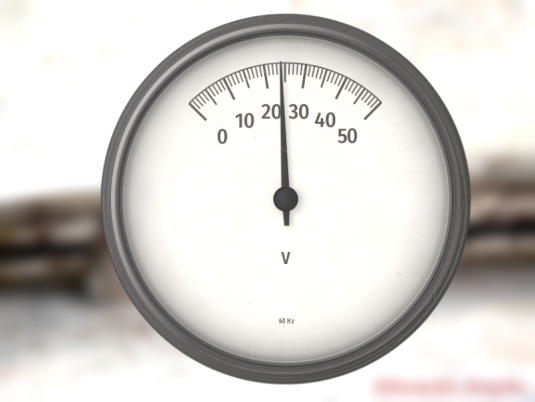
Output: **24** V
